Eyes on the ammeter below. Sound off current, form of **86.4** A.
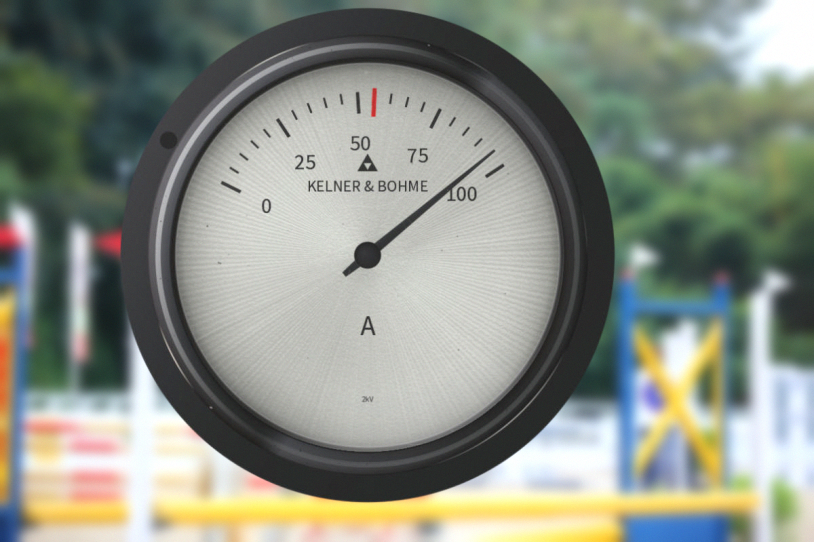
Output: **95** A
